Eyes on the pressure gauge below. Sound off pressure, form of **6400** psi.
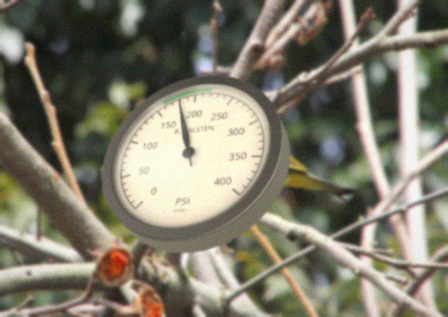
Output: **180** psi
